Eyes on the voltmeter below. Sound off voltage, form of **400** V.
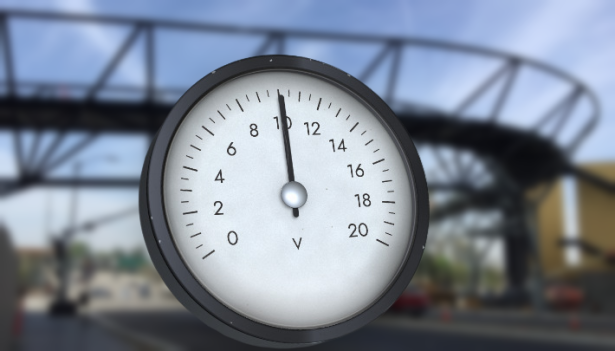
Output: **10** V
